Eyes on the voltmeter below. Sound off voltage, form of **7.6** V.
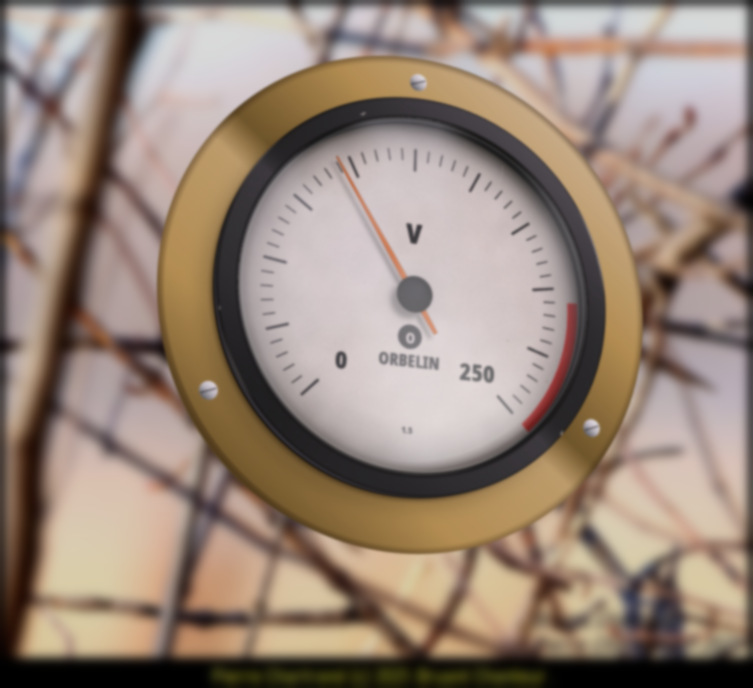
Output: **95** V
